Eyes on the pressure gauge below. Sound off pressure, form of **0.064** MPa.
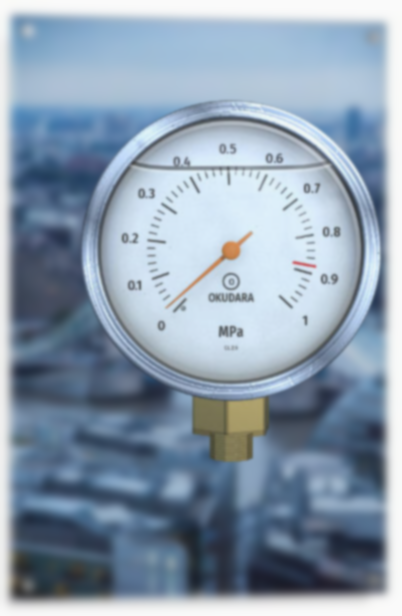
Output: **0.02** MPa
